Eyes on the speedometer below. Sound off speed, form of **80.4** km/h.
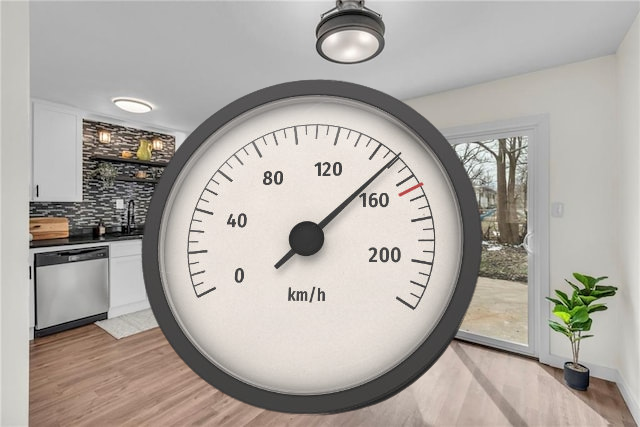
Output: **150** km/h
